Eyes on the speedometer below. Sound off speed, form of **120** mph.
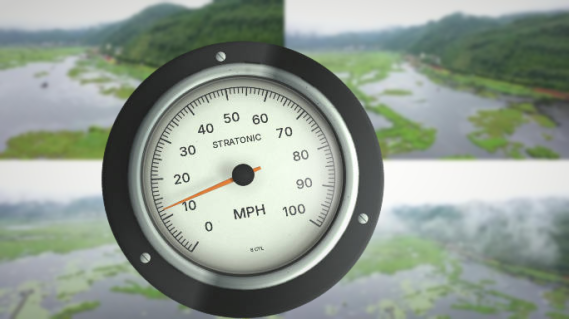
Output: **12** mph
